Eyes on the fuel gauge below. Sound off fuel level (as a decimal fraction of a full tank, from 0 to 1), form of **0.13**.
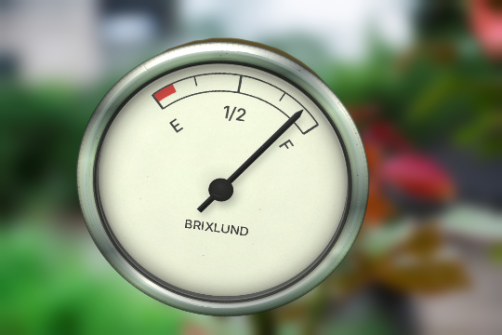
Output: **0.875**
